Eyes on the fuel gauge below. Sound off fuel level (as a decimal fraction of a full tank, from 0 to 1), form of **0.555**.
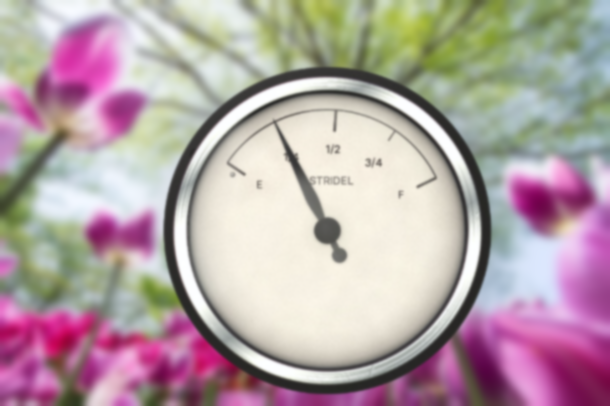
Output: **0.25**
